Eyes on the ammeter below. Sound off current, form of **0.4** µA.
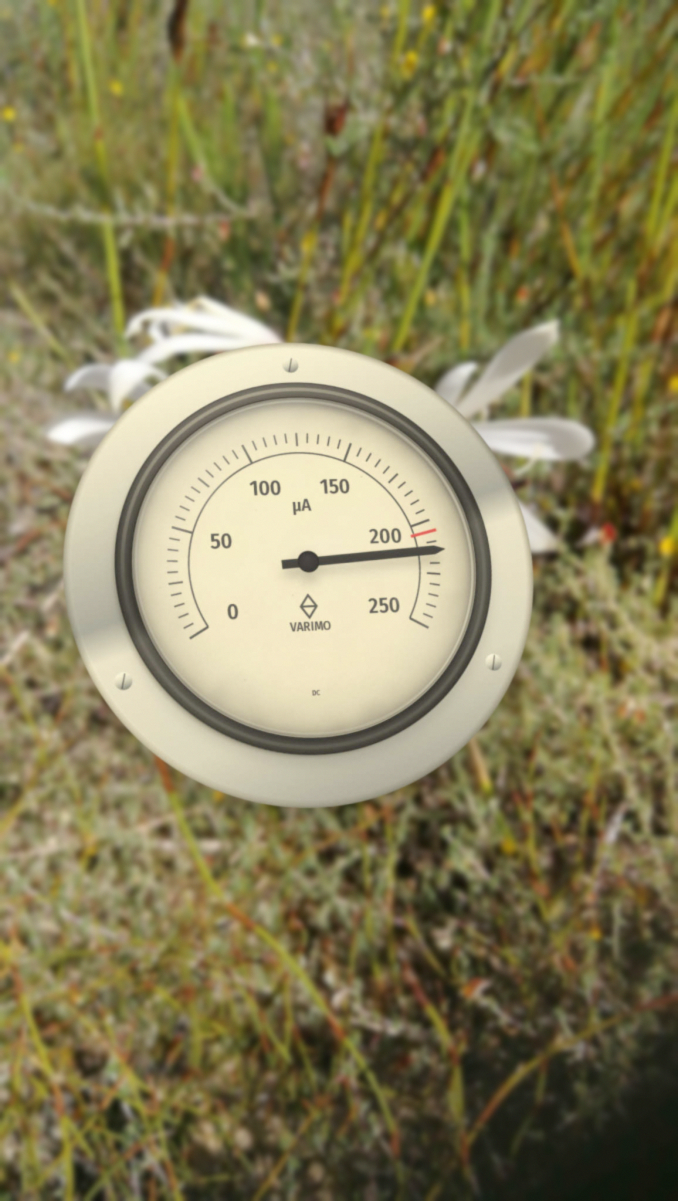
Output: **215** µA
